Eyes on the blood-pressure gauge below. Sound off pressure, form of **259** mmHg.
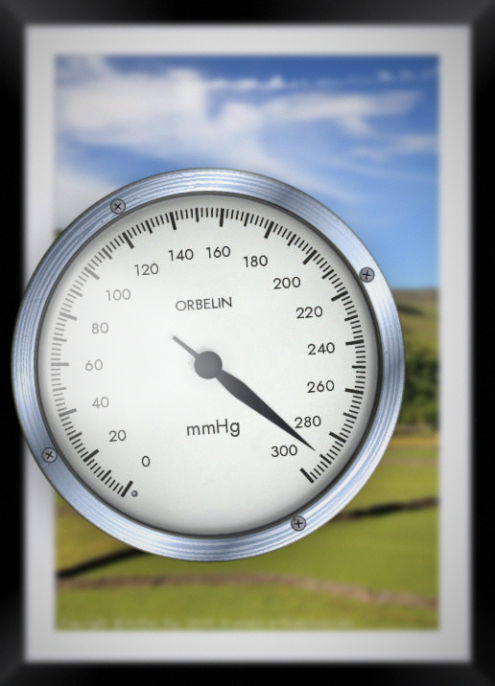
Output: **290** mmHg
